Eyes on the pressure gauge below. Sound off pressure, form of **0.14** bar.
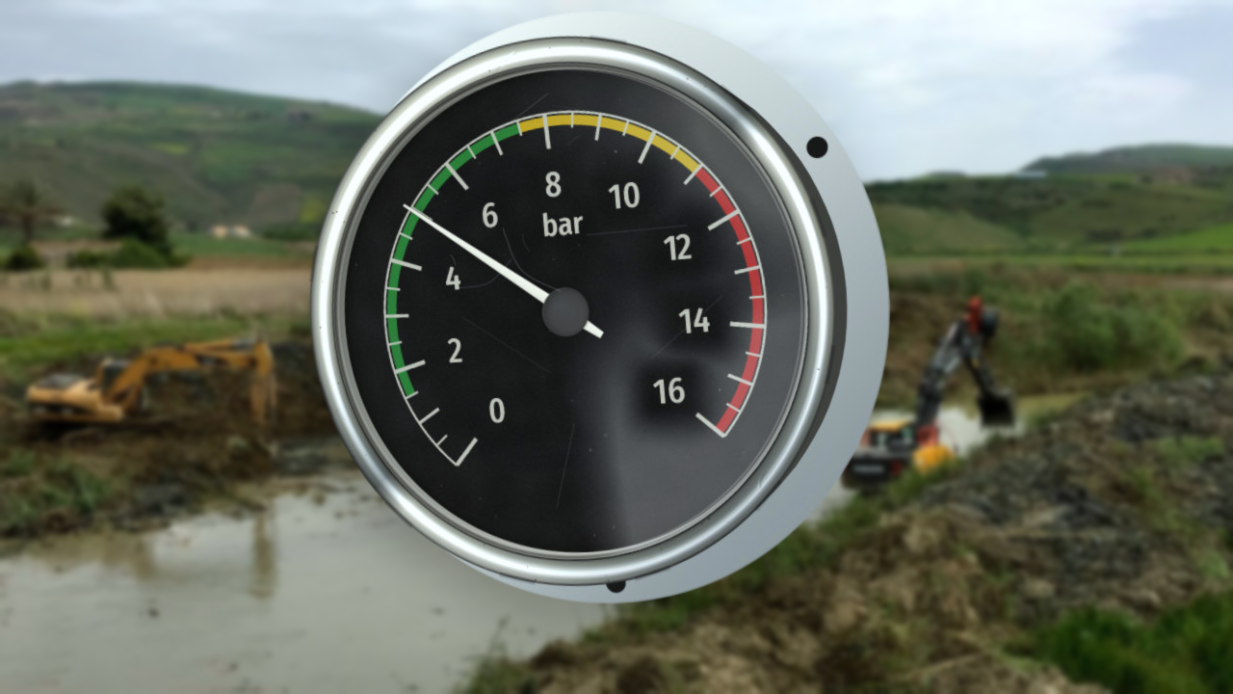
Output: **5** bar
